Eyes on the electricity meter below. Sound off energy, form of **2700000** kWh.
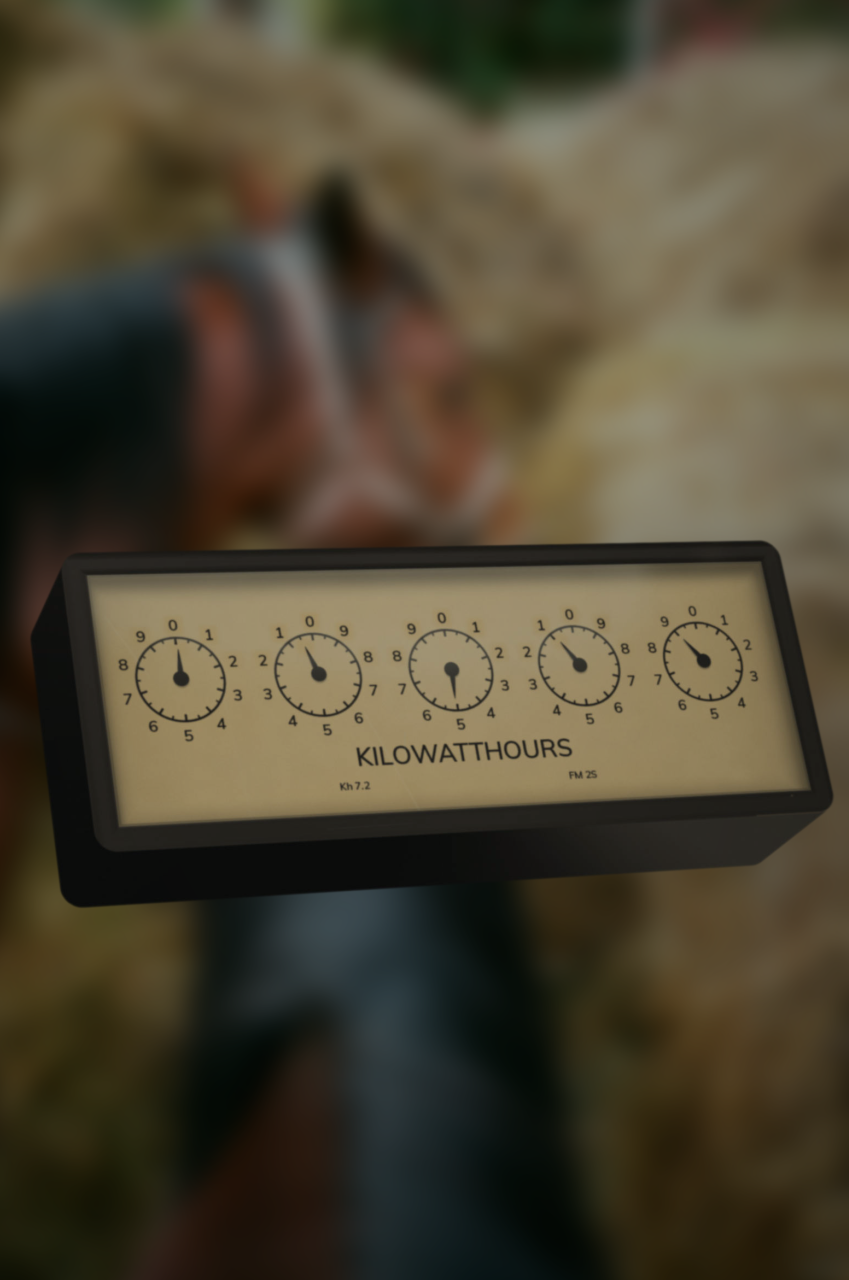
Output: **509** kWh
